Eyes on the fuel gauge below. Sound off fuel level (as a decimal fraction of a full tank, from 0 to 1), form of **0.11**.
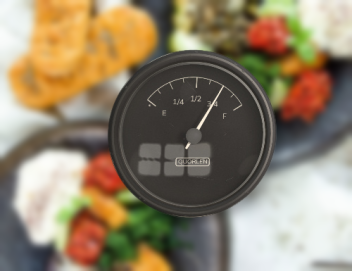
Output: **0.75**
